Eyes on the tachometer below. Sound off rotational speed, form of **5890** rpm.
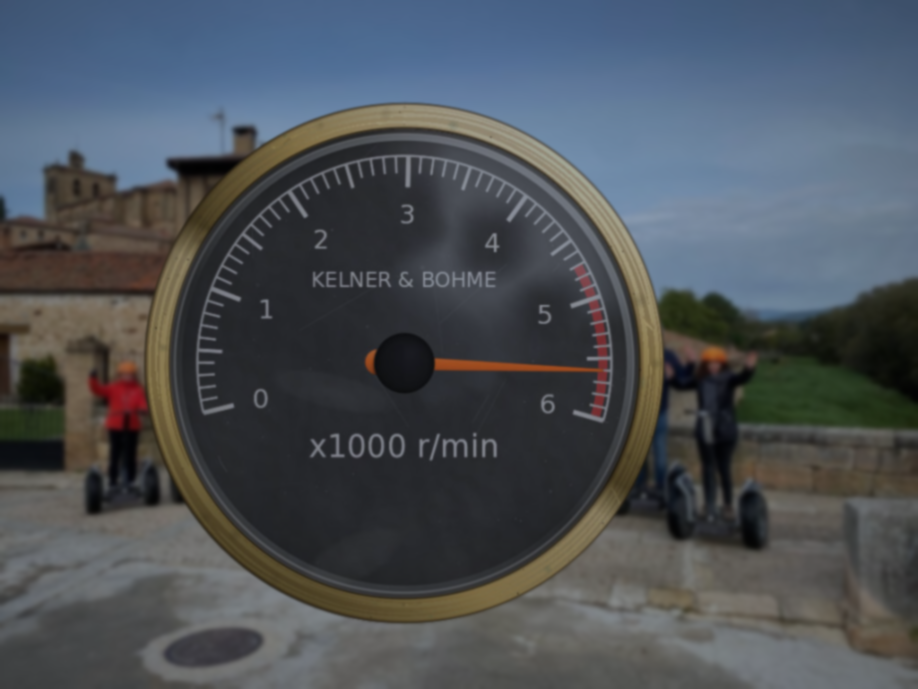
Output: **5600** rpm
